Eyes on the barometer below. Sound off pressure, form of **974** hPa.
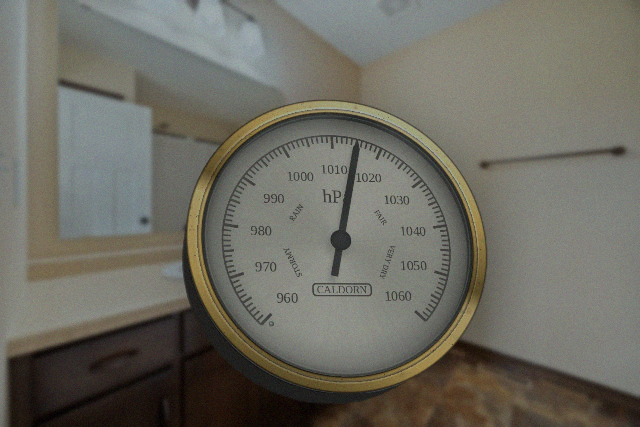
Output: **1015** hPa
